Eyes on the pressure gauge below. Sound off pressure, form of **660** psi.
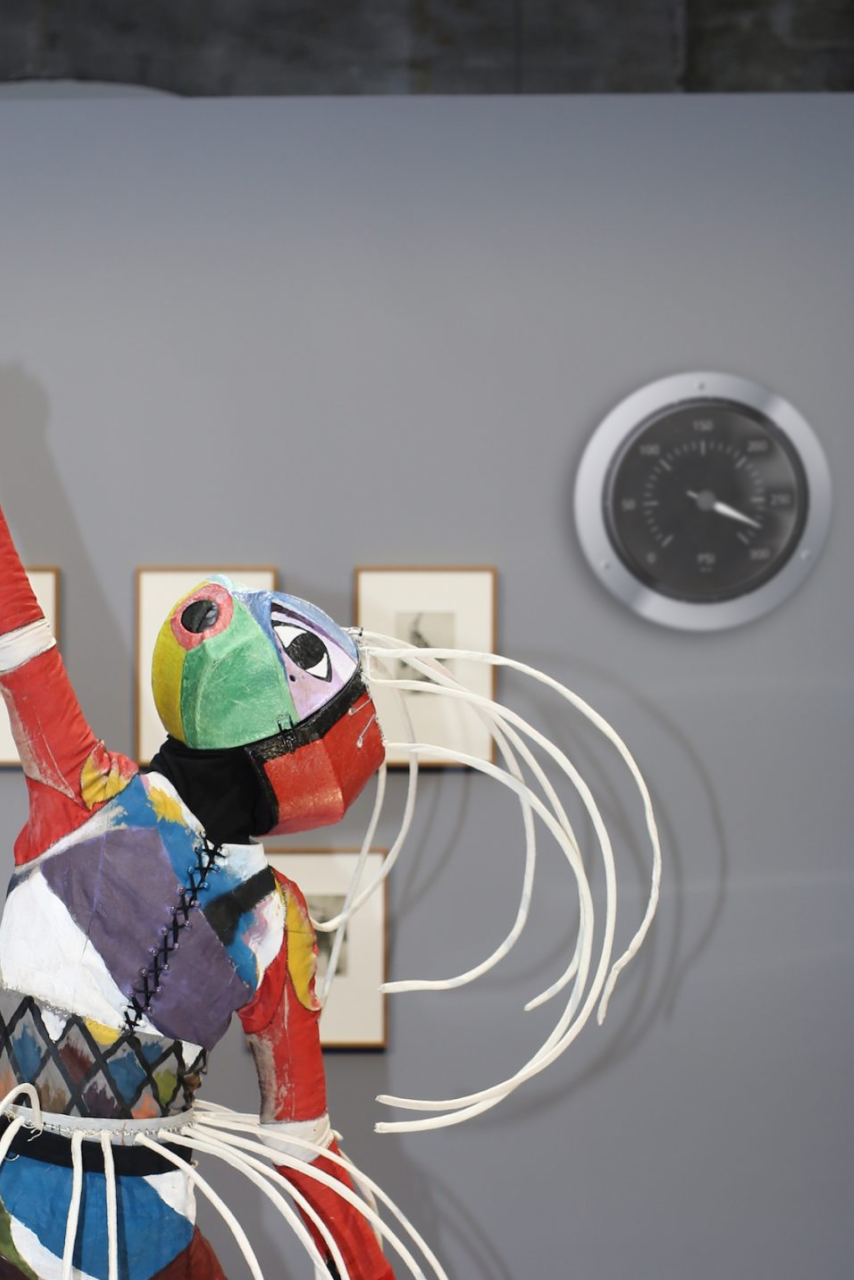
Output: **280** psi
